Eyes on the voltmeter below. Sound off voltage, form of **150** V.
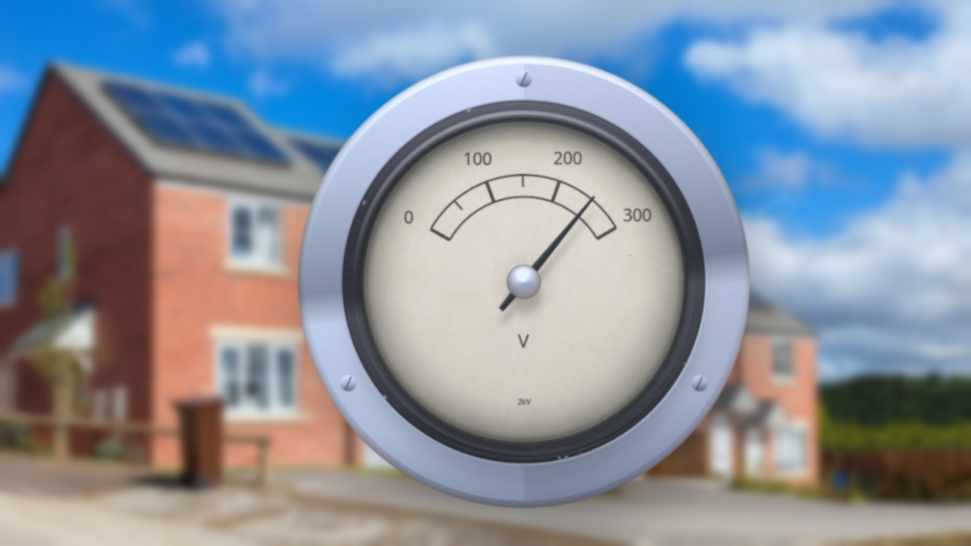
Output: **250** V
